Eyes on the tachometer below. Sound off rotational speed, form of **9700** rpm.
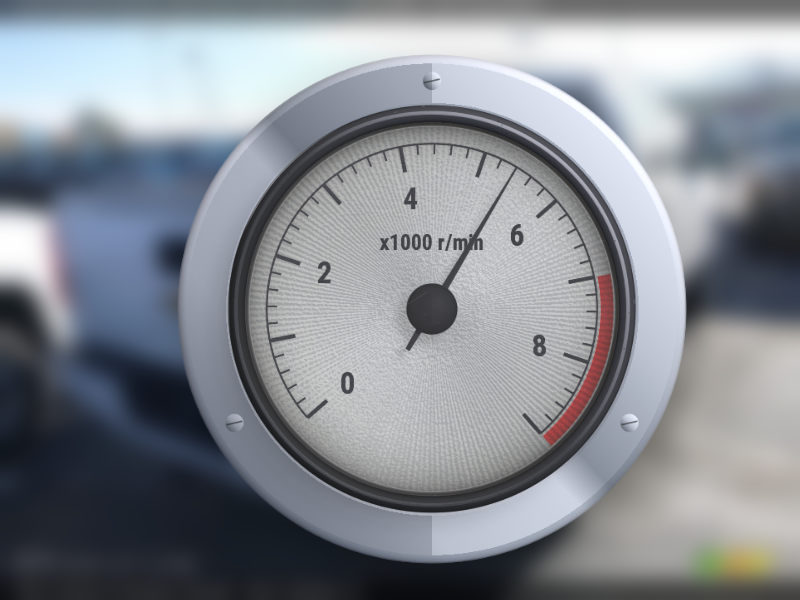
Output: **5400** rpm
